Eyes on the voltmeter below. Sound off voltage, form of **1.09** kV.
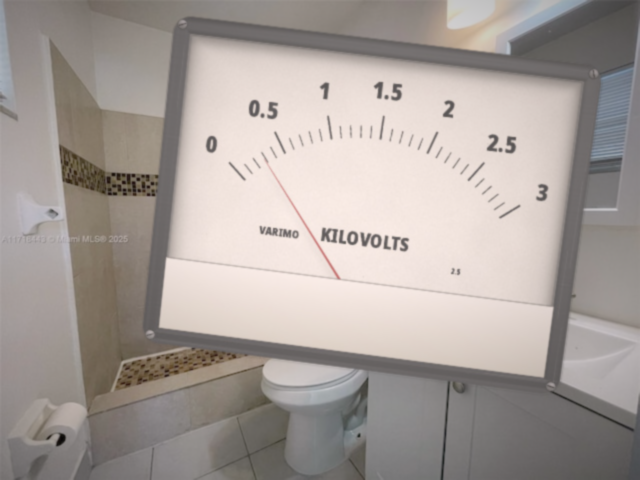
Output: **0.3** kV
